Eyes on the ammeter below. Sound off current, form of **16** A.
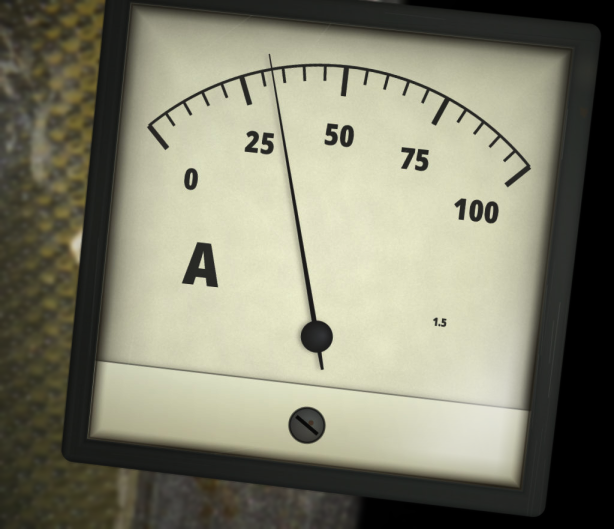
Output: **32.5** A
